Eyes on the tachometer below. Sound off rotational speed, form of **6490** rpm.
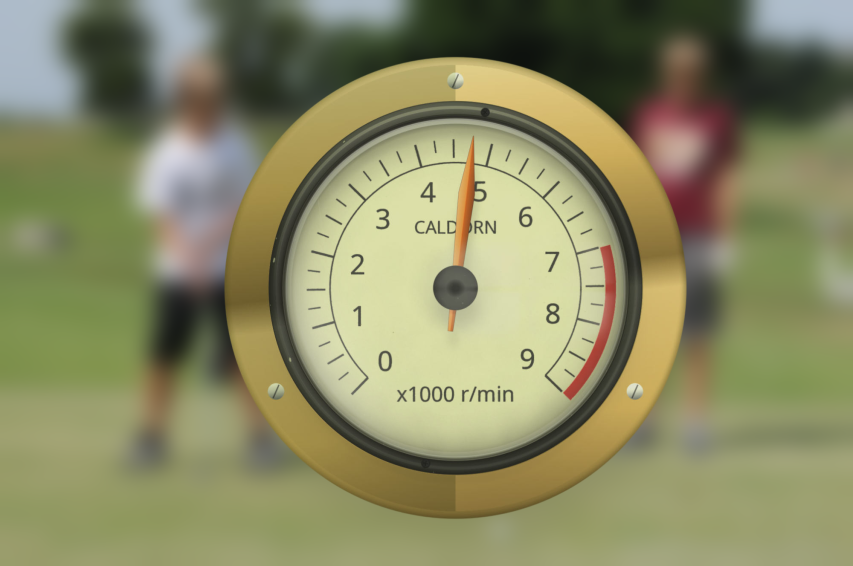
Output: **4750** rpm
